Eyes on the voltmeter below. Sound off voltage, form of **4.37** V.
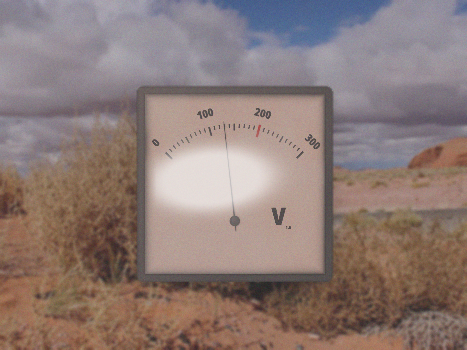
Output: **130** V
